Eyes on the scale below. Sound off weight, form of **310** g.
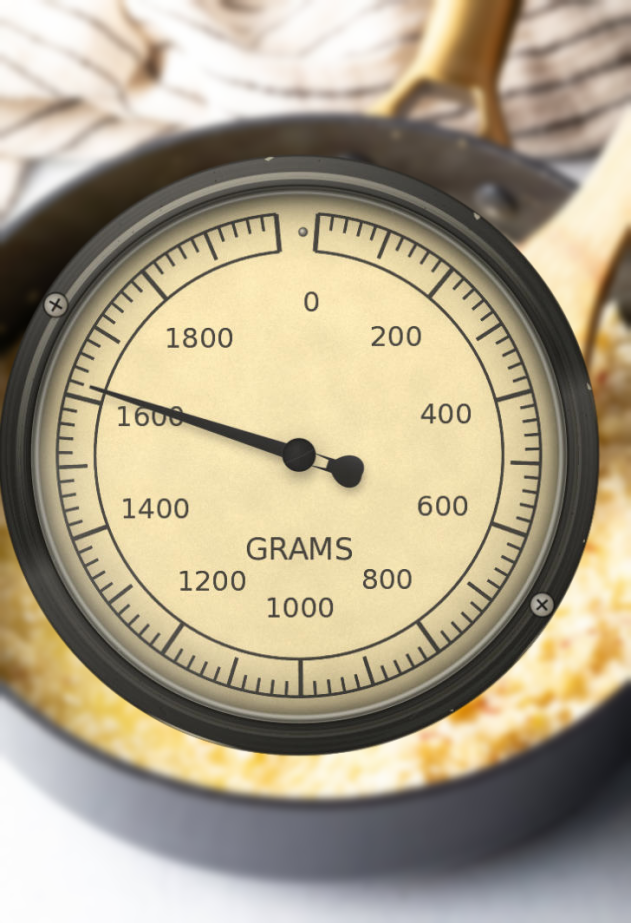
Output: **1620** g
